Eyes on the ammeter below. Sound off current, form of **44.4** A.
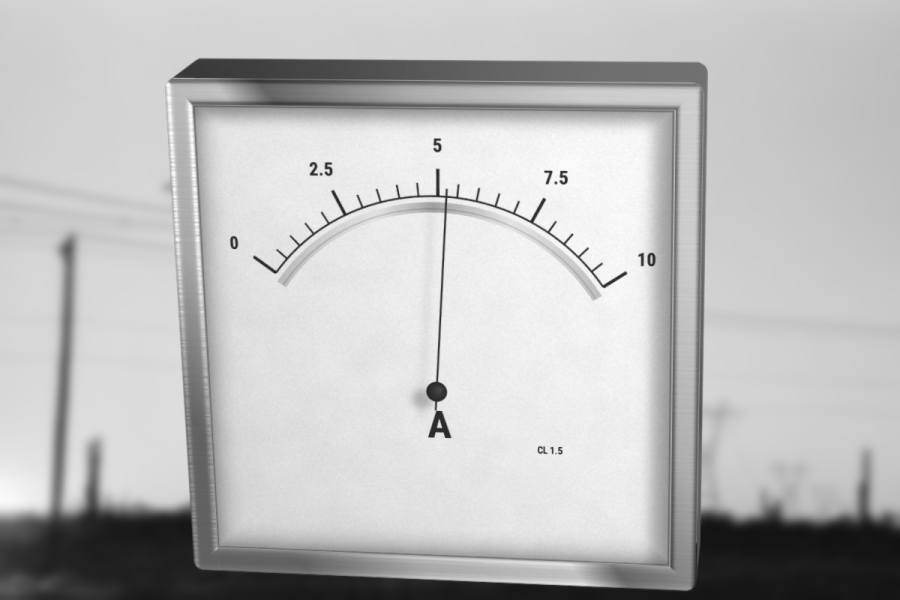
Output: **5.25** A
